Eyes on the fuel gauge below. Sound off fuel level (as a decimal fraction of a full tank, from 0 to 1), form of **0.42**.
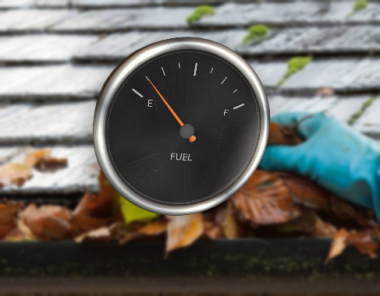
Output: **0.125**
